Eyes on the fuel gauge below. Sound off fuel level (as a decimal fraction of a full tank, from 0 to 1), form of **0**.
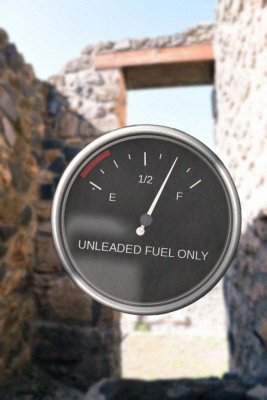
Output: **0.75**
